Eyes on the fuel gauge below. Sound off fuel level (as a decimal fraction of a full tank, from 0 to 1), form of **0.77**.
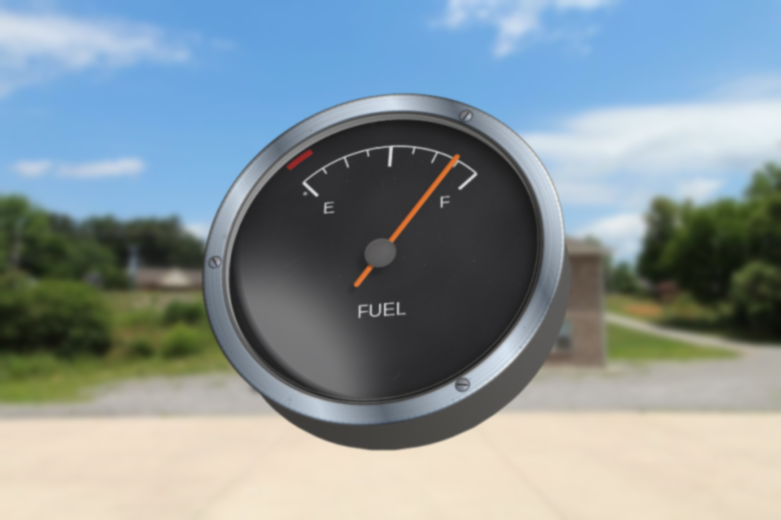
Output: **0.875**
